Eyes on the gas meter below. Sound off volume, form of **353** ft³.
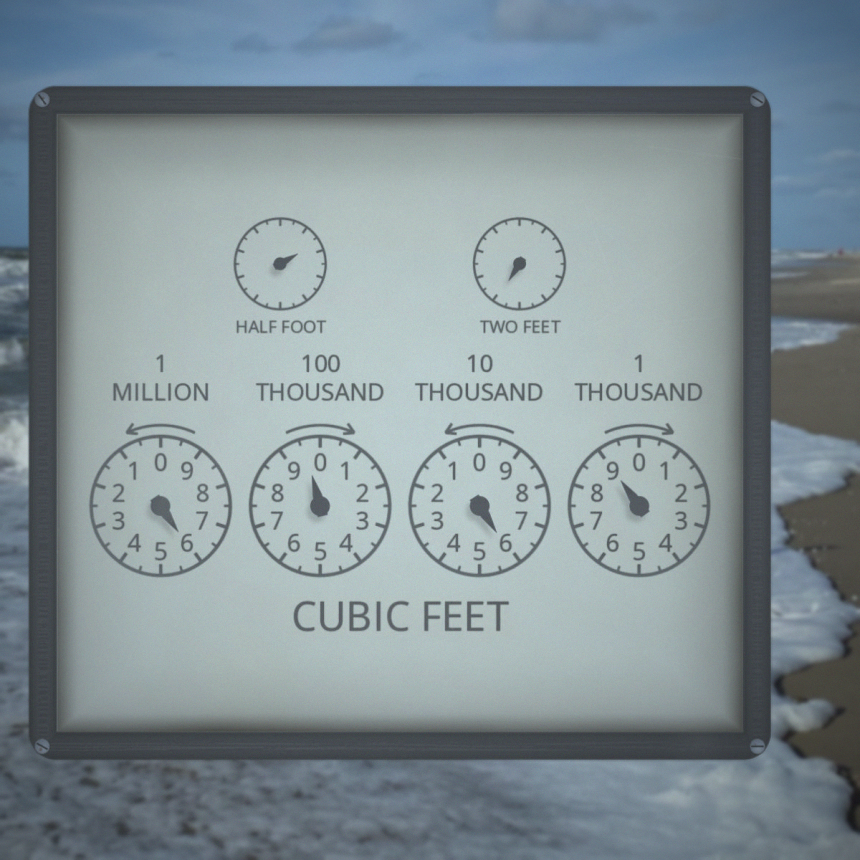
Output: **595900** ft³
